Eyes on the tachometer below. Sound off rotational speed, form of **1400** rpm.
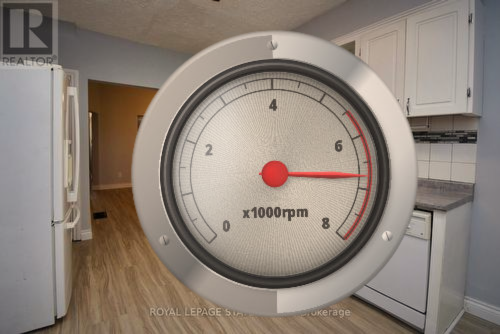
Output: **6750** rpm
